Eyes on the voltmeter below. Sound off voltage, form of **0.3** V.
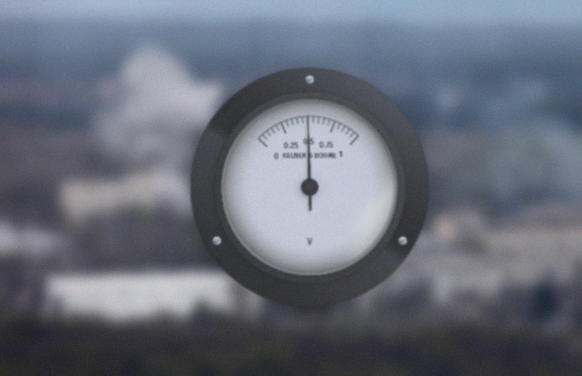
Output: **0.5** V
